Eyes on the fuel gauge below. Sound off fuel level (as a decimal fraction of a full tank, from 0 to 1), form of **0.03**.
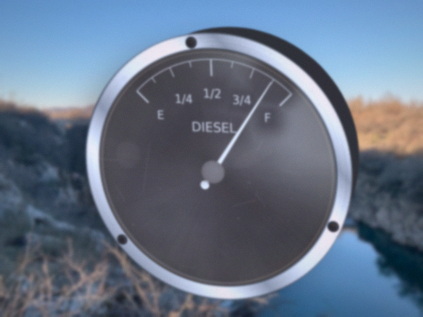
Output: **0.875**
